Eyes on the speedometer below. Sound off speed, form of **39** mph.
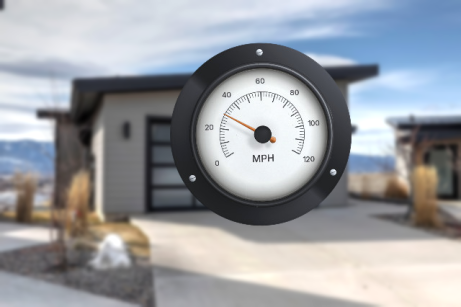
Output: **30** mph
